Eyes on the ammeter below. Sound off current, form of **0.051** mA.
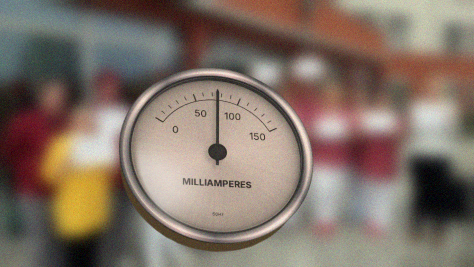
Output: **75** mA
